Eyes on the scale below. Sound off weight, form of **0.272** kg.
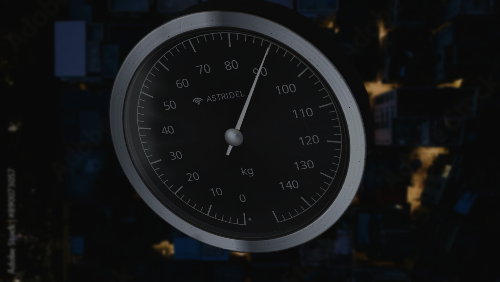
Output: **90** kg
